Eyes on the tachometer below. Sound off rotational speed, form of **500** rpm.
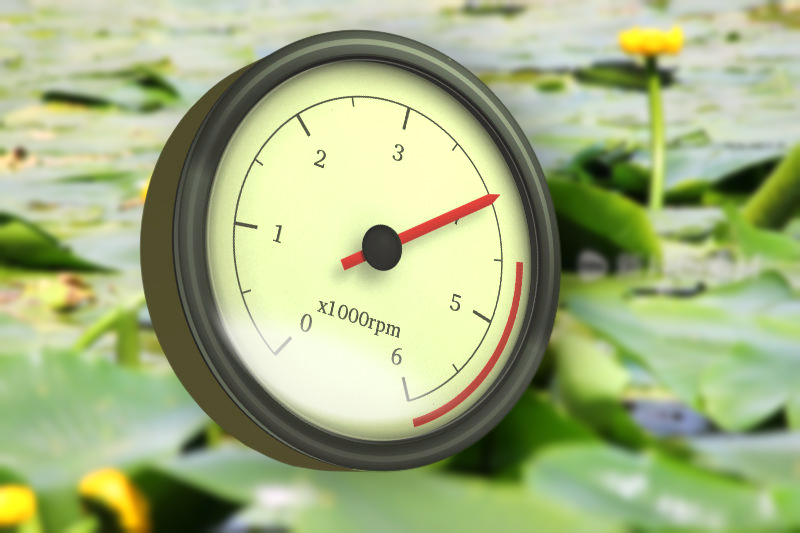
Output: **4000** rpm
